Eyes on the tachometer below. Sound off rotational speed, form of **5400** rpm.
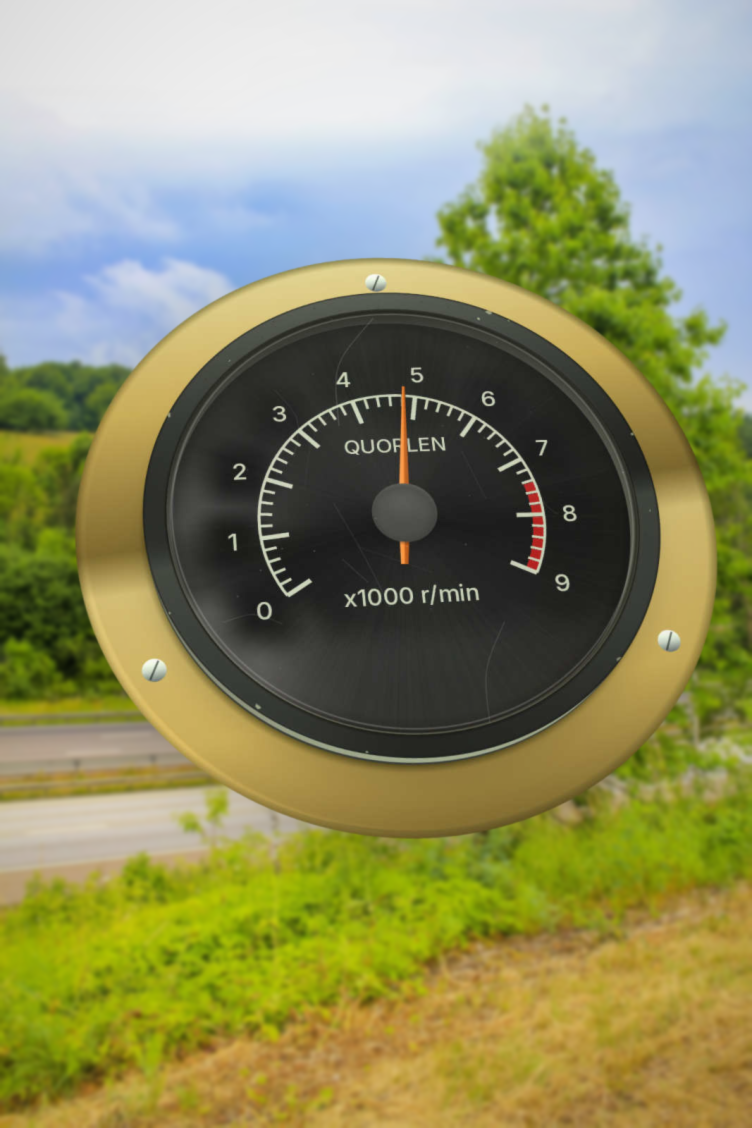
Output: **4800** rpm
